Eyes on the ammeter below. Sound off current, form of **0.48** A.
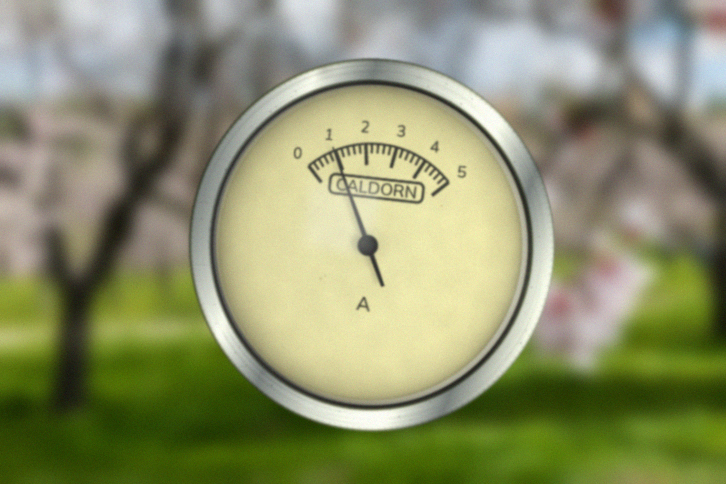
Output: **1** A
